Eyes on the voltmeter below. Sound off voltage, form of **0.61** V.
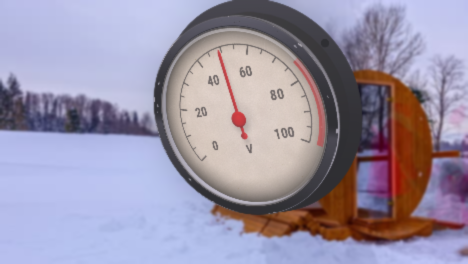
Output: **50** V
